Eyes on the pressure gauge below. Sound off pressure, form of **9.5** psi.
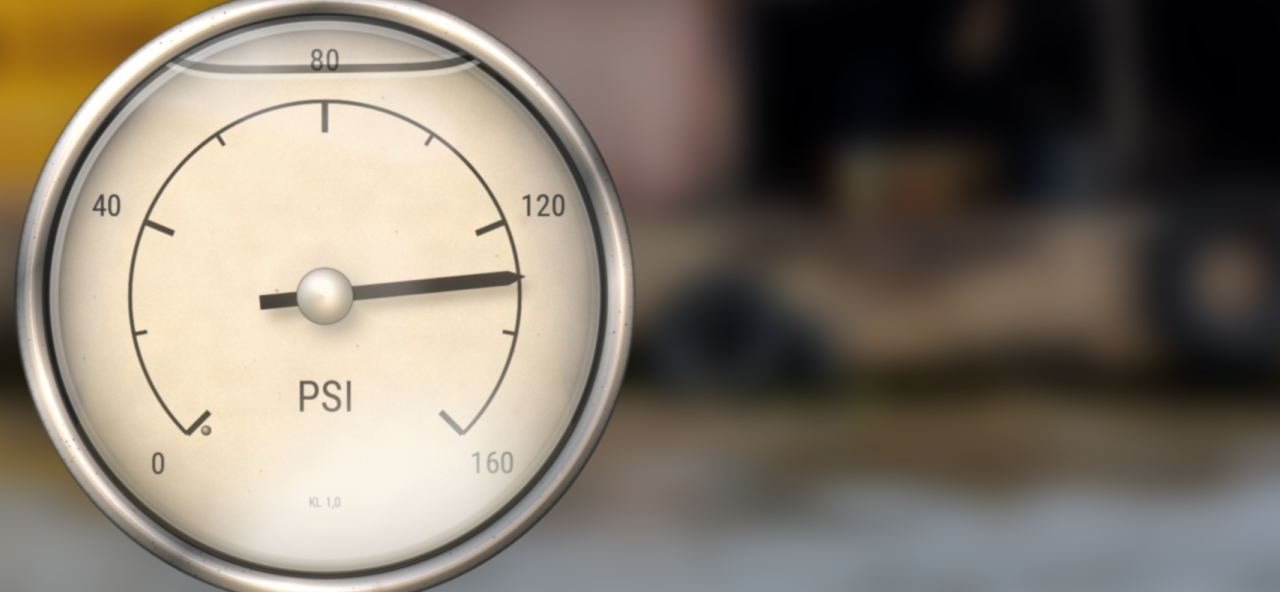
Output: **130** psi
